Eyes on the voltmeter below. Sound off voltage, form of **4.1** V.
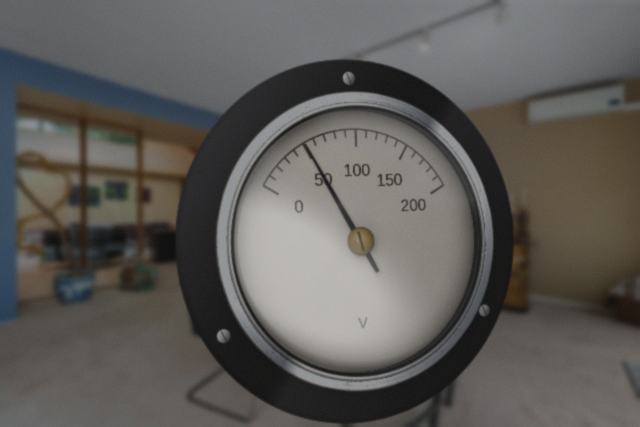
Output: **50** V
